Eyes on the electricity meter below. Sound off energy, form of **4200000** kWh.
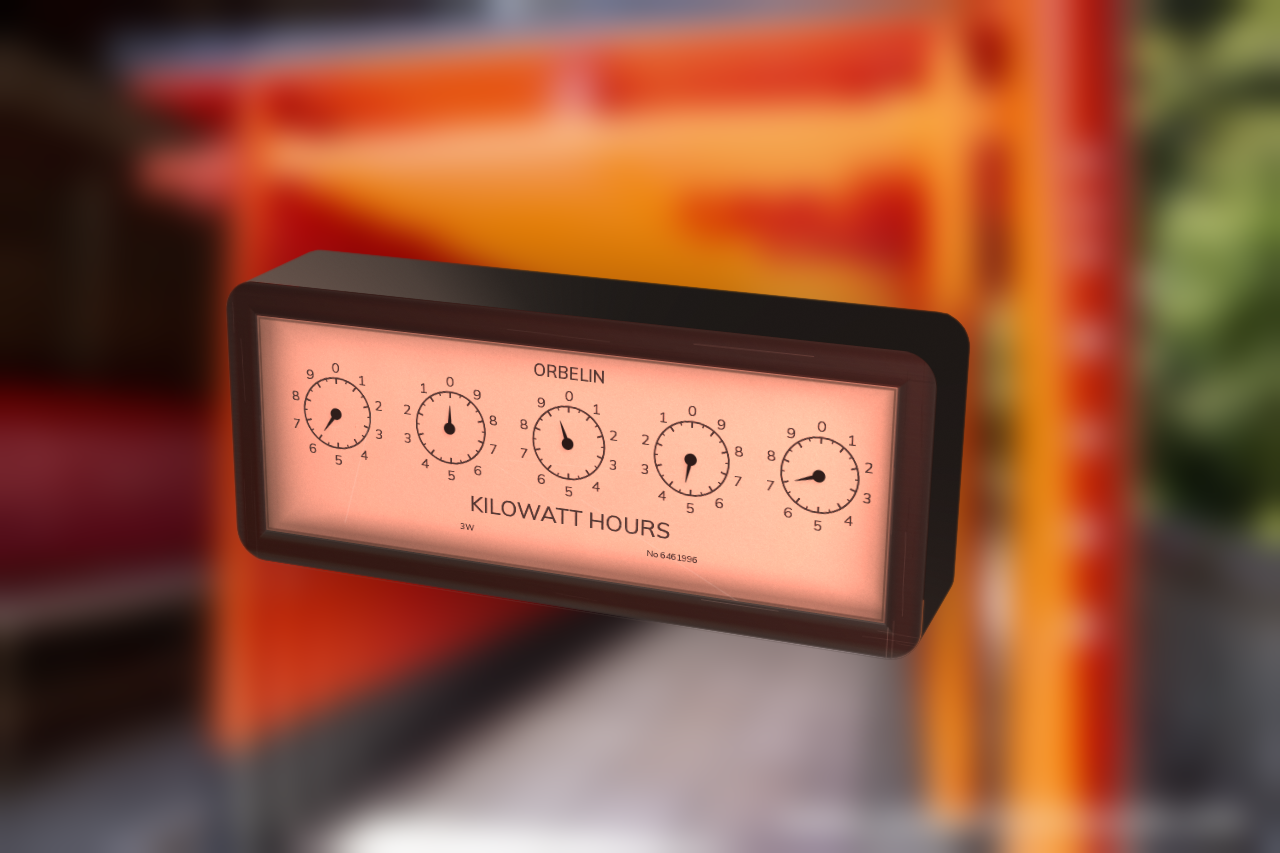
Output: **59947** kWh
